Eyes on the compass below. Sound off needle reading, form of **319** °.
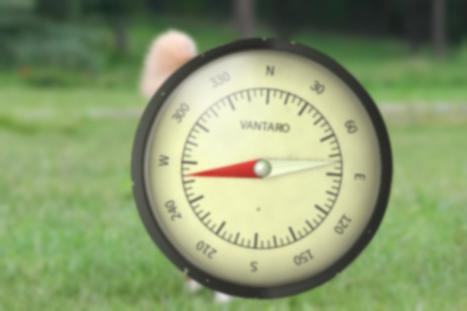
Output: **260** °
